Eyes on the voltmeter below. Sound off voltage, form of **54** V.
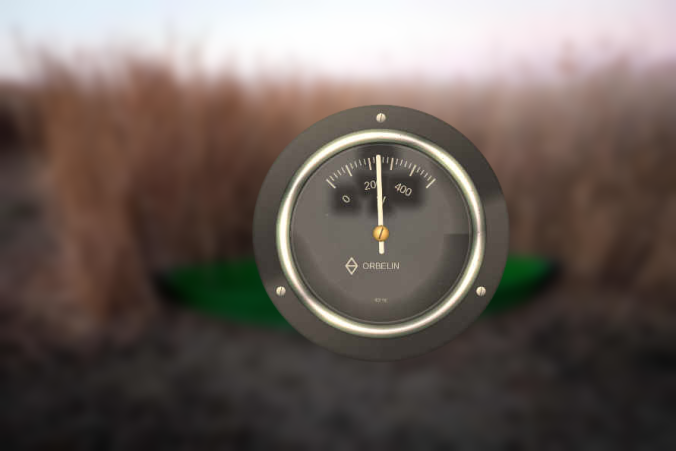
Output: **240** V
